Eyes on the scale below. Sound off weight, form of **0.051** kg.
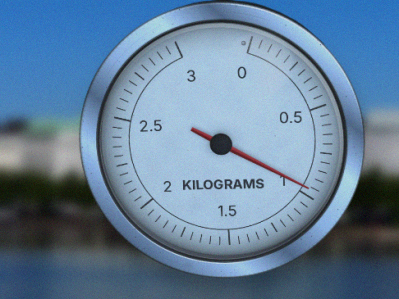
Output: **0.95** kg
